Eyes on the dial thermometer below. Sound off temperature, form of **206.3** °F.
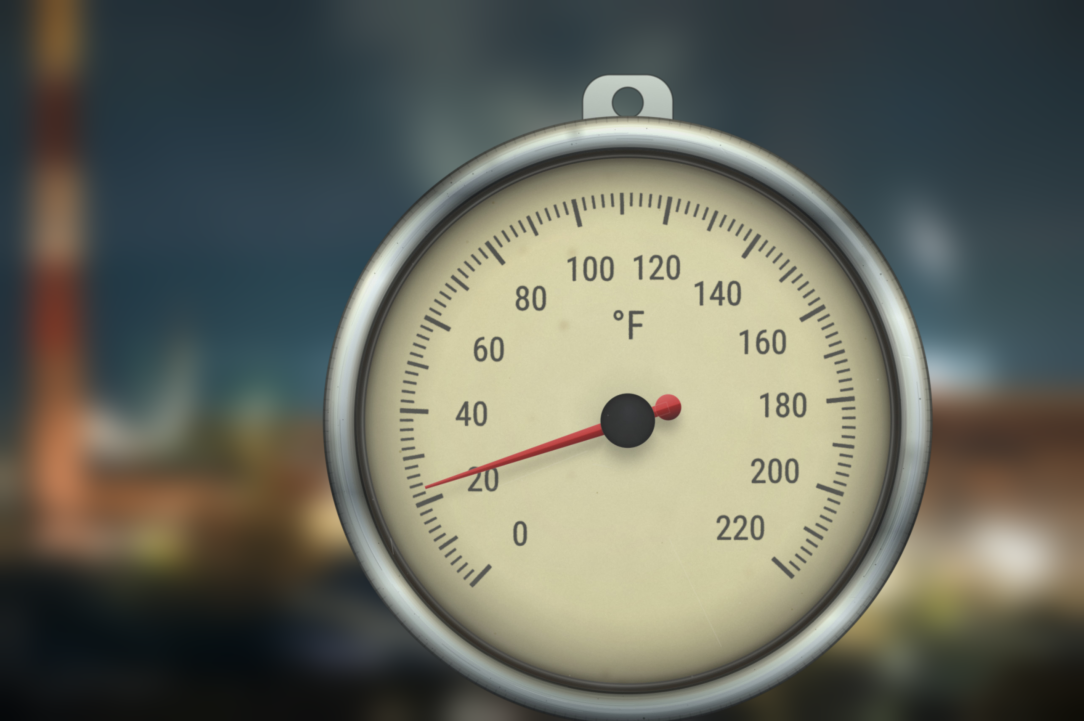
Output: **23** °F
